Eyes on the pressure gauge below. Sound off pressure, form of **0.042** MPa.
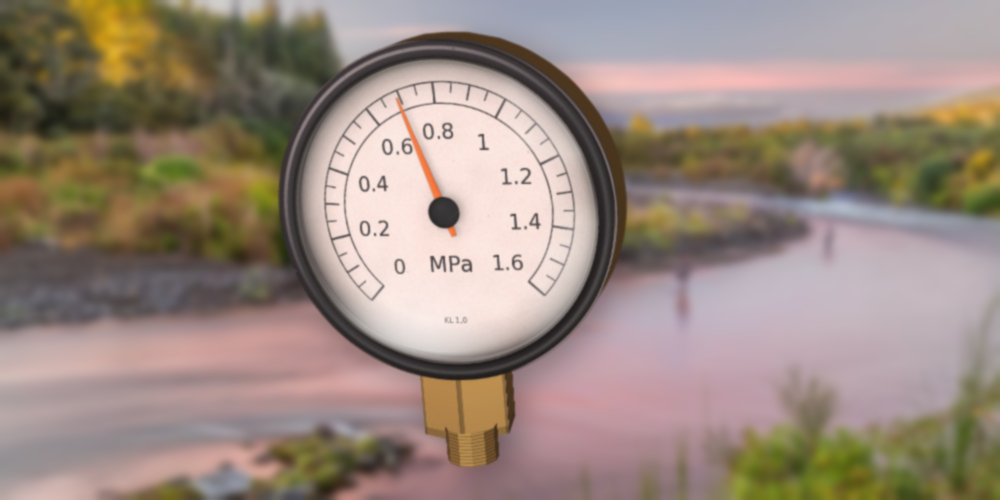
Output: **0.7** MPa
